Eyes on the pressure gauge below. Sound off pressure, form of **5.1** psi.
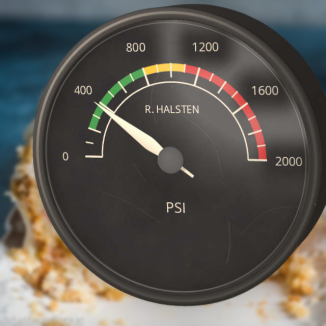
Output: **400** psi
